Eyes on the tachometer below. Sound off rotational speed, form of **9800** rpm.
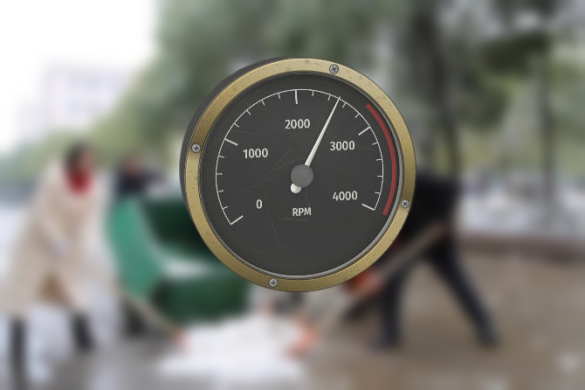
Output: **2500** rpm
